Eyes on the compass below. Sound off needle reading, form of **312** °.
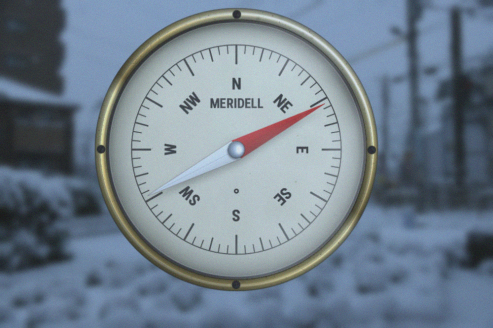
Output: **62.5** °
